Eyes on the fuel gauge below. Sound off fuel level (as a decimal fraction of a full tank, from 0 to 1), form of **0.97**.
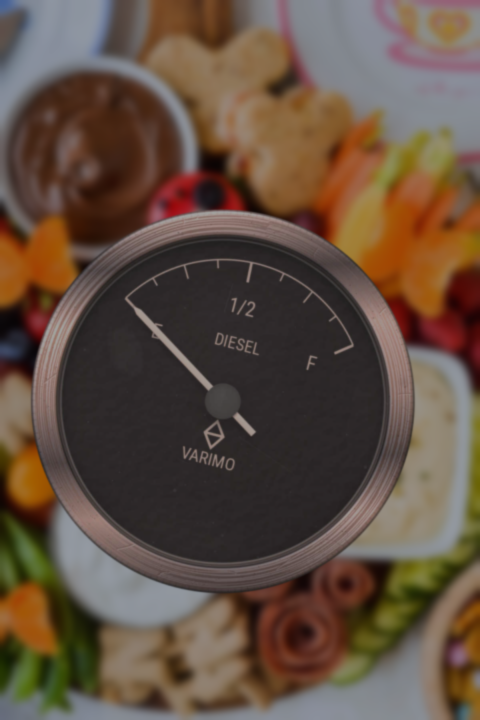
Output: **0**
